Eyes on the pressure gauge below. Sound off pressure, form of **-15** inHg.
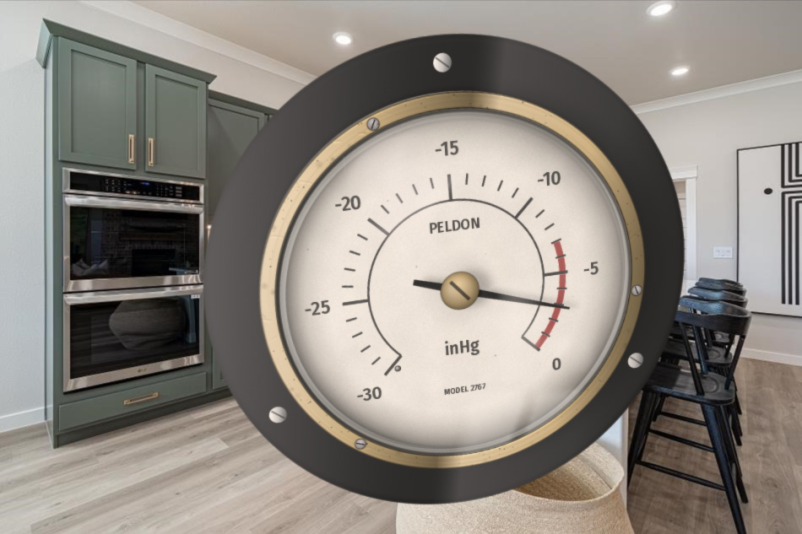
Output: **-3** inHg
